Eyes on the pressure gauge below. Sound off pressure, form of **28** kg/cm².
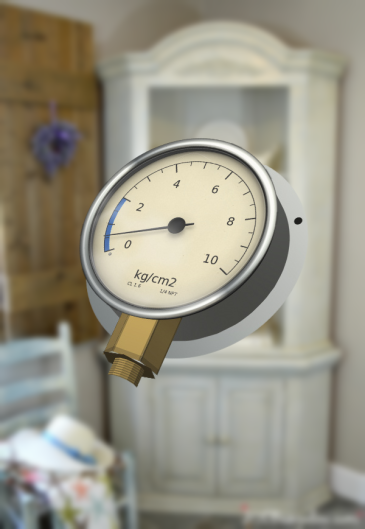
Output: **0.5** kg/cm²
